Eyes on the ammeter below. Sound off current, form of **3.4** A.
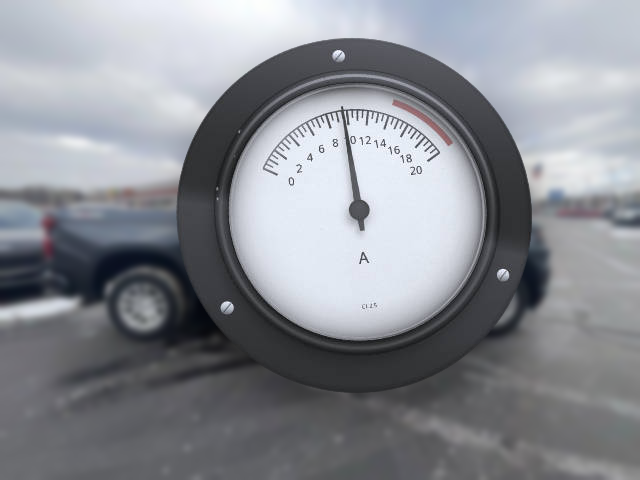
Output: **9.5** A
